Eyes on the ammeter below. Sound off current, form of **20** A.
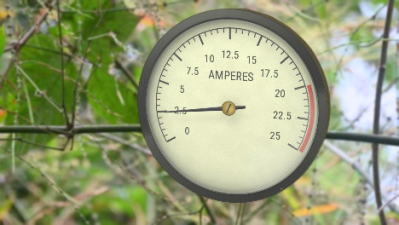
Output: **2.5** A
